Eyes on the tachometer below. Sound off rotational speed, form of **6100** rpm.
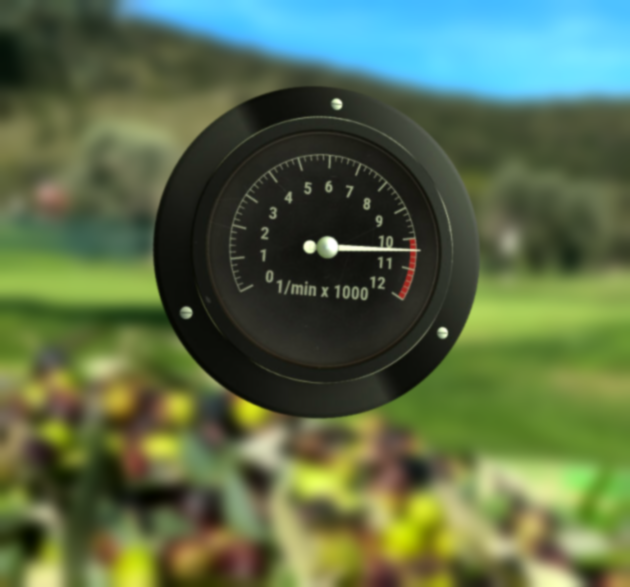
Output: **10400** rpm
